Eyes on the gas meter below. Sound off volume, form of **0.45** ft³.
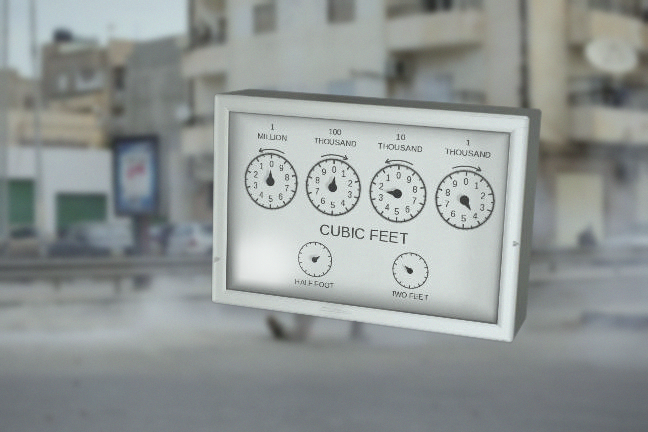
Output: **2400** ft³
